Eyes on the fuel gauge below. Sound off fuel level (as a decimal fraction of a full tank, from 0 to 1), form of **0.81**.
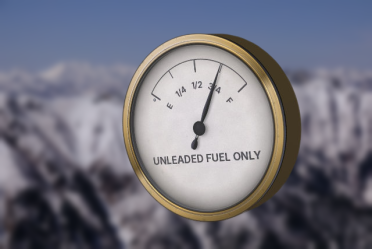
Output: **0.75**
